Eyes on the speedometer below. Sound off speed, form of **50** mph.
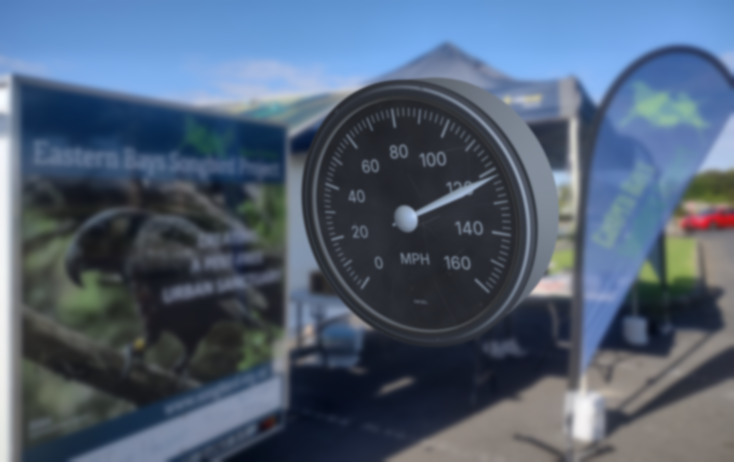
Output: **122** mph
